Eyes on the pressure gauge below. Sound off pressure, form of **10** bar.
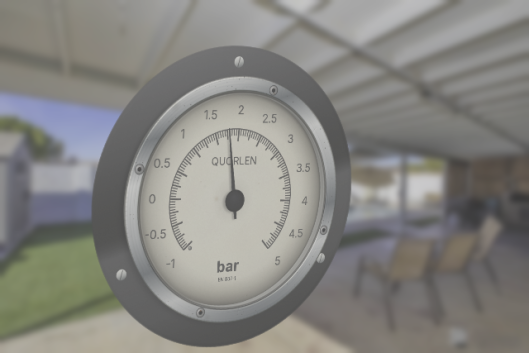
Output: **1.75** bar
